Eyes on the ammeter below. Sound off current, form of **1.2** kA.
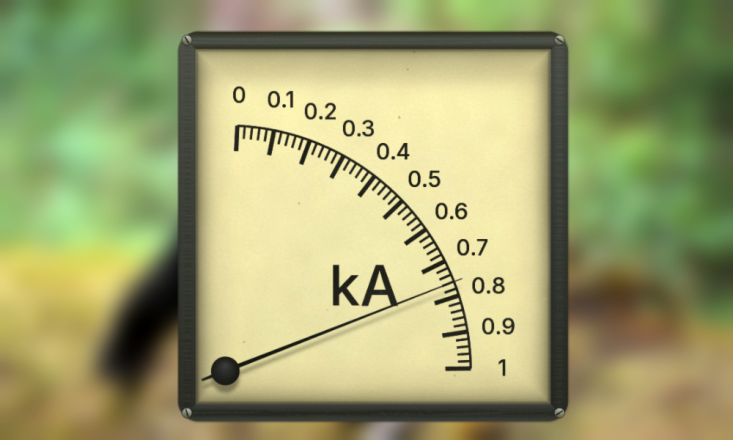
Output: **0.76** kA
